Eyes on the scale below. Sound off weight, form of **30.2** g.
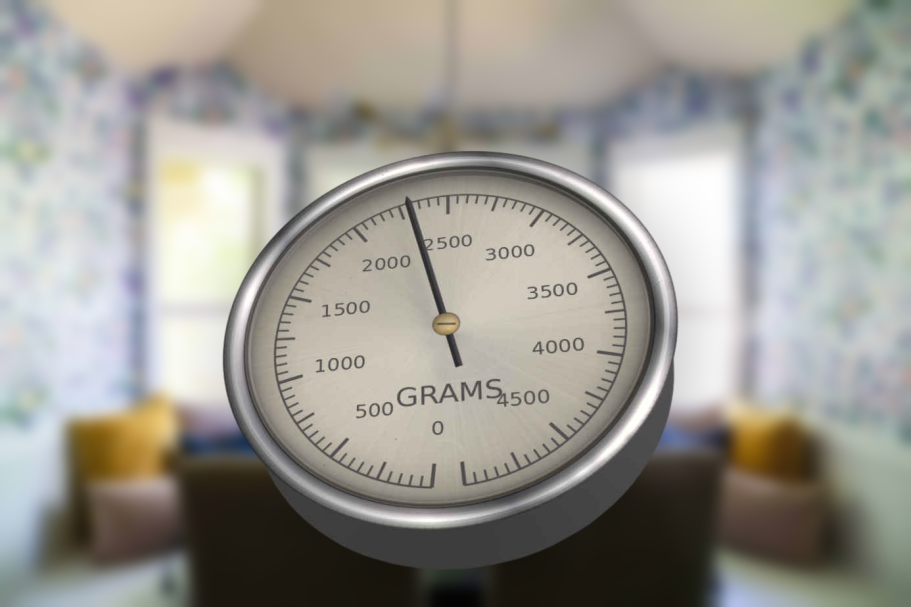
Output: **2300** g
